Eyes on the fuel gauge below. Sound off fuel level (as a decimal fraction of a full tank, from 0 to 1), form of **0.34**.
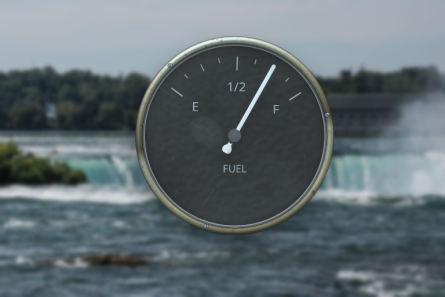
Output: **0.75**
